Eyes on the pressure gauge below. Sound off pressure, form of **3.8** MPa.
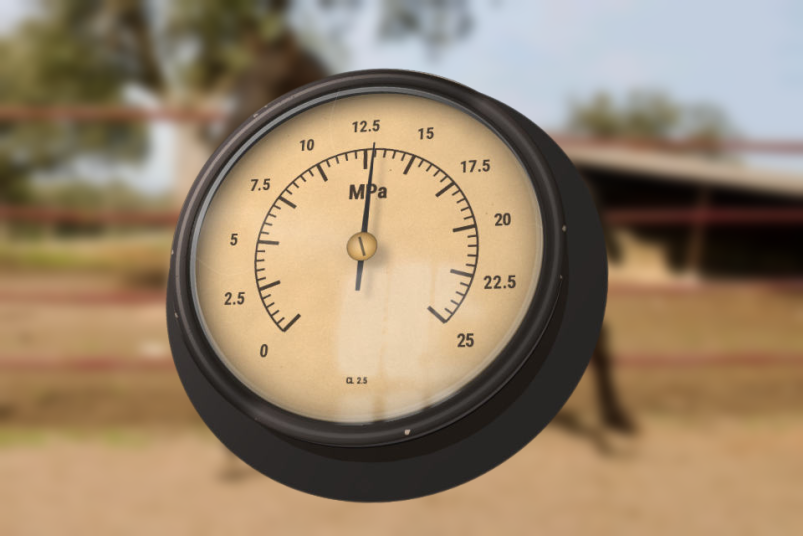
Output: **13** MPa
